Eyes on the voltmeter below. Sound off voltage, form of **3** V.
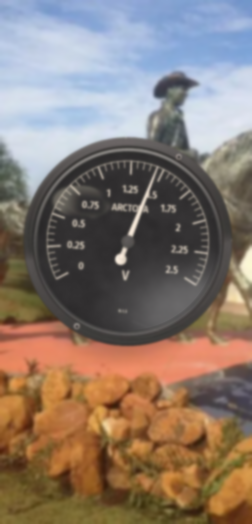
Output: **1.45** V
